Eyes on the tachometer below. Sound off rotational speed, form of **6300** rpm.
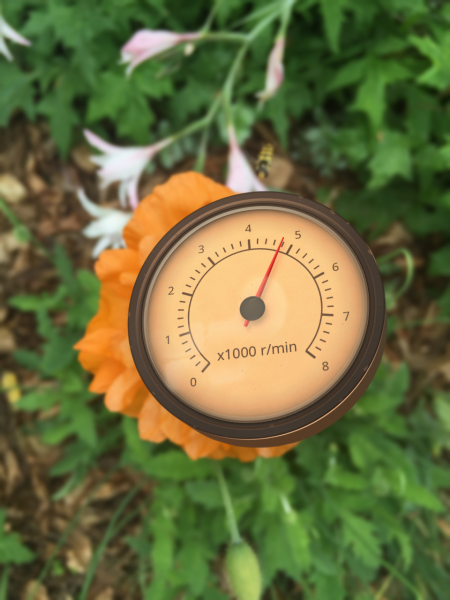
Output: **4800** rpm
